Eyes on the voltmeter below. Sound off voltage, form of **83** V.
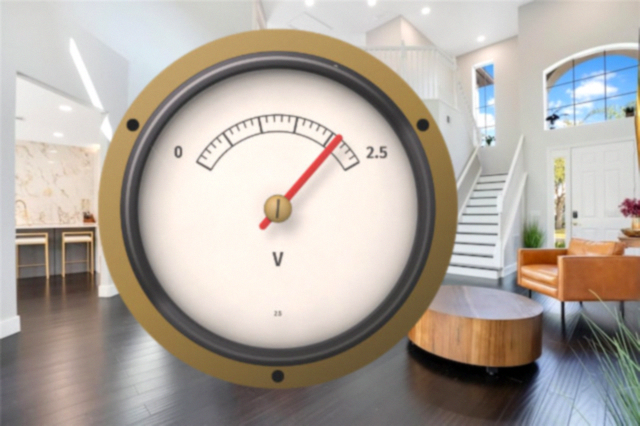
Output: **2.1** V
